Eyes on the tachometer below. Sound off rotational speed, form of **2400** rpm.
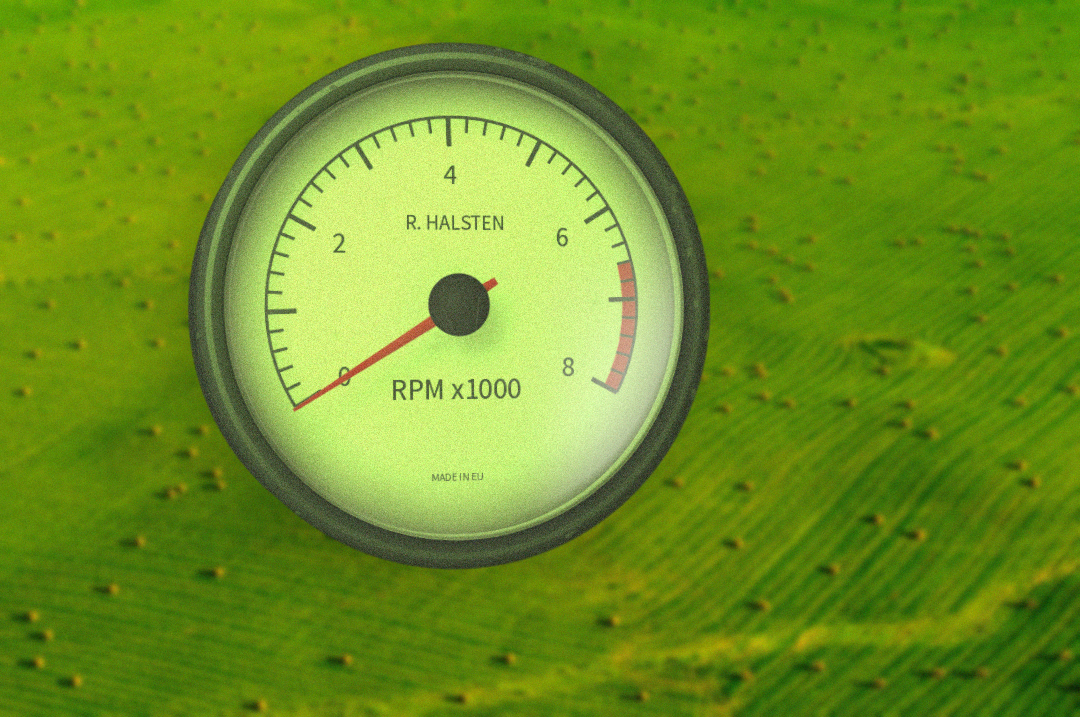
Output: **0** rpm
